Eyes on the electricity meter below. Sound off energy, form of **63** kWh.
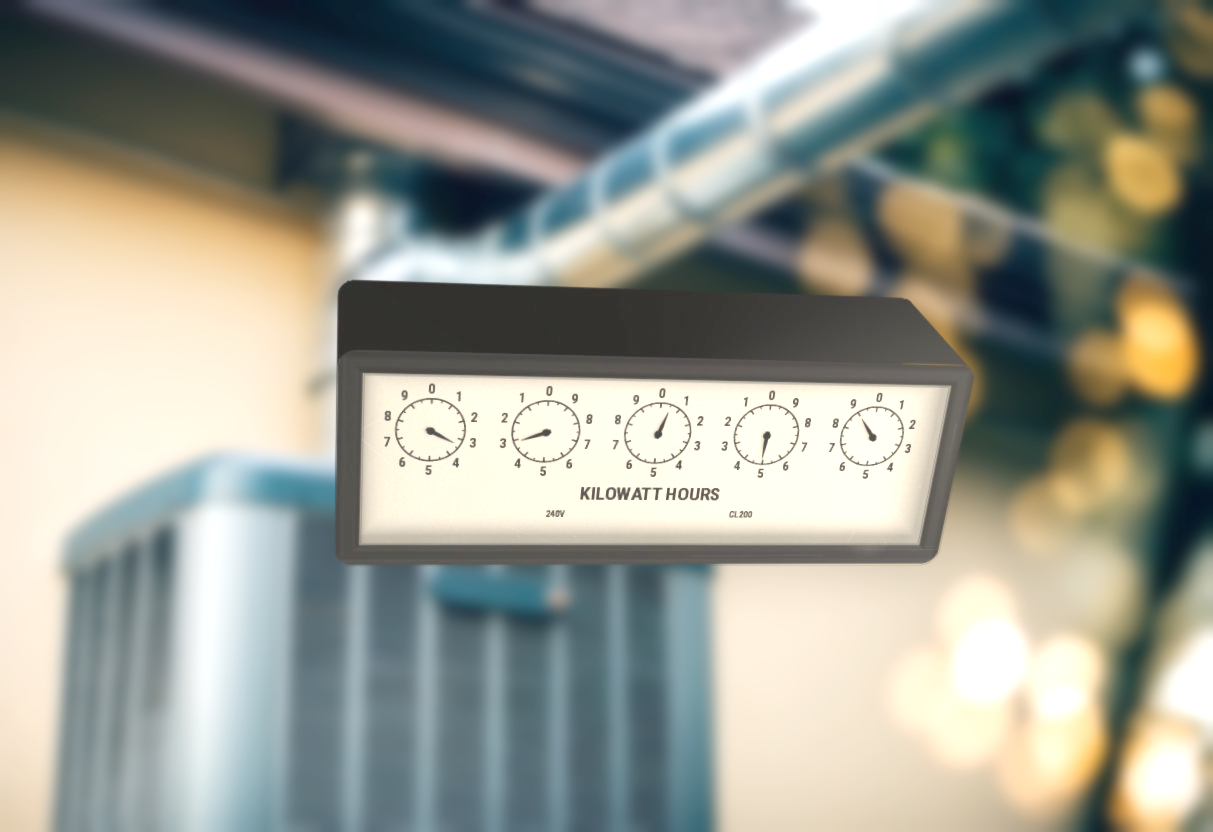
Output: **33049** kWh
